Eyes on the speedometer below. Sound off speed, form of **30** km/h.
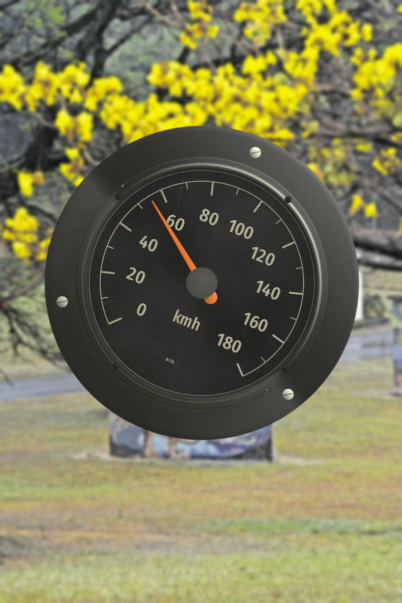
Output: **55** km/h
